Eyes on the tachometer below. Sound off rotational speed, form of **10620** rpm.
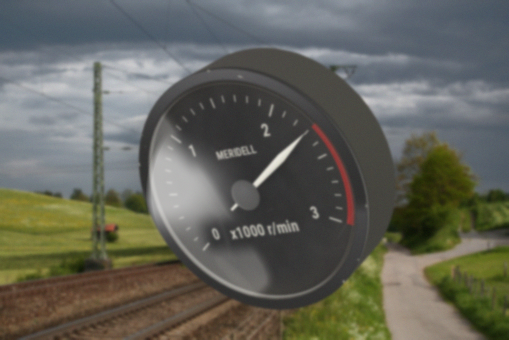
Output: **2300** rpm
